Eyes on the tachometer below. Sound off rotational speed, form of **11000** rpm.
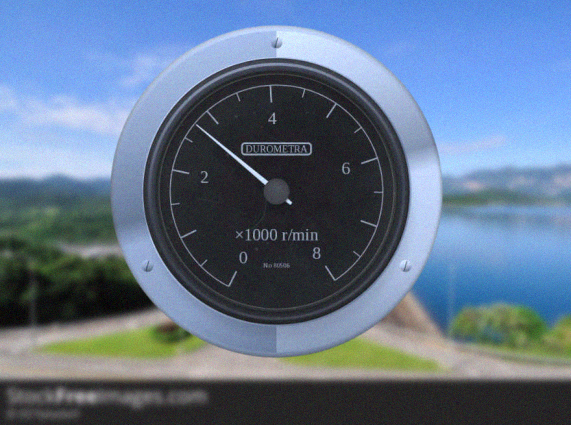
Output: **2750** rpm
